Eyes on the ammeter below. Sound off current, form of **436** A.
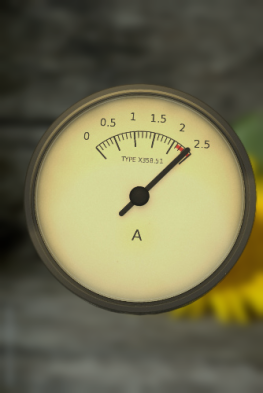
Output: **2.4** A
